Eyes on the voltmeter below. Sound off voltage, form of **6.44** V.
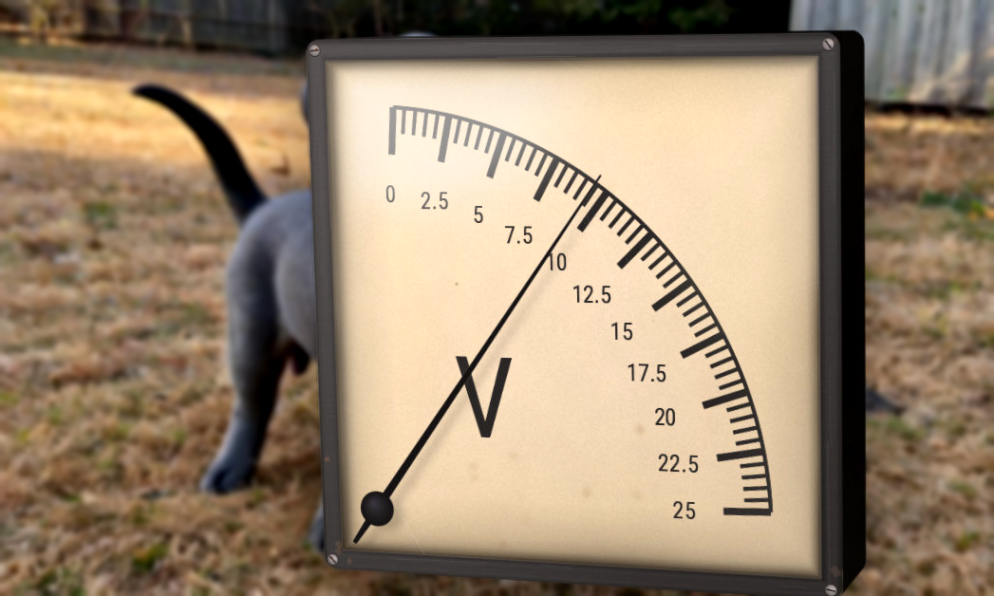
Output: **9.5** V
